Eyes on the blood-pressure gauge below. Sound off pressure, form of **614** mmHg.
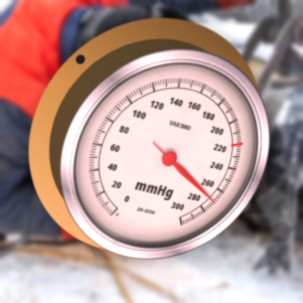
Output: **270** mmHg
